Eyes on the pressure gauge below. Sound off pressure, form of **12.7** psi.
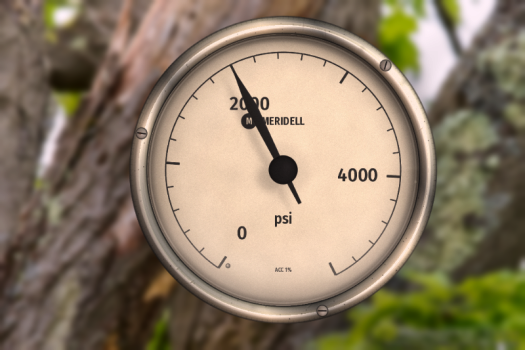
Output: **2000** psi
